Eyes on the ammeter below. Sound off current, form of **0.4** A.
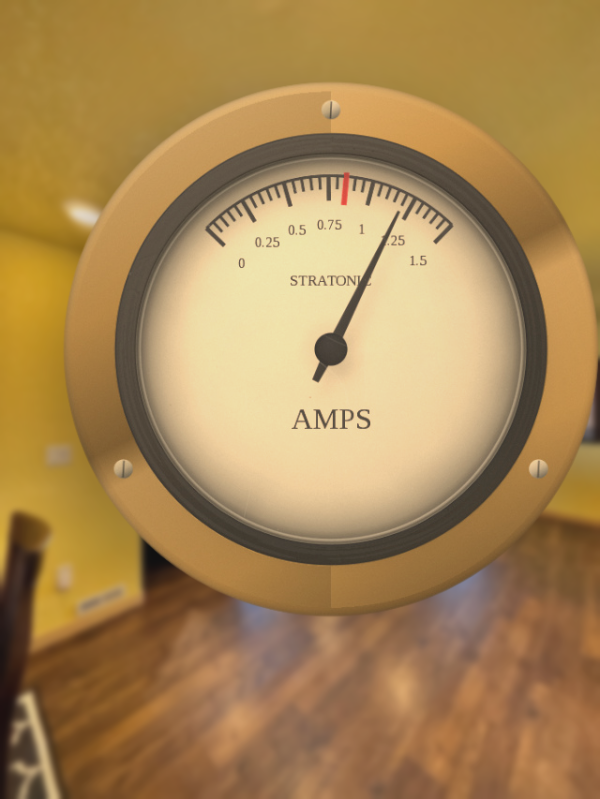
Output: **1.2** A
